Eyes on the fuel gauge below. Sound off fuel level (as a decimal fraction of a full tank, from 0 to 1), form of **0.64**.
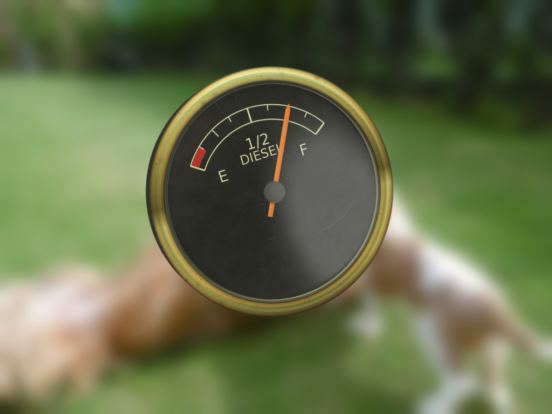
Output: **0.75**
